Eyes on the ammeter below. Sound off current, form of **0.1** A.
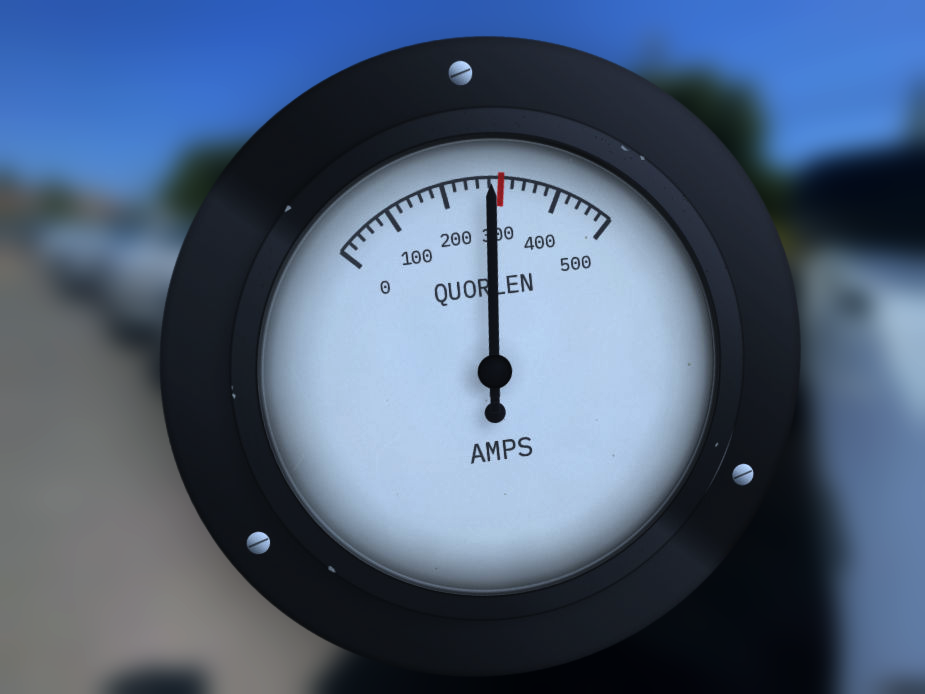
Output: **280** A
